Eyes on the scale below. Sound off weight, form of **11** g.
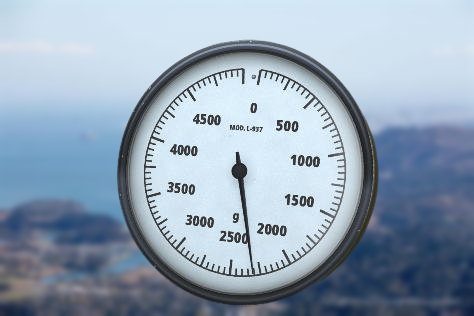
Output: **2300** g
